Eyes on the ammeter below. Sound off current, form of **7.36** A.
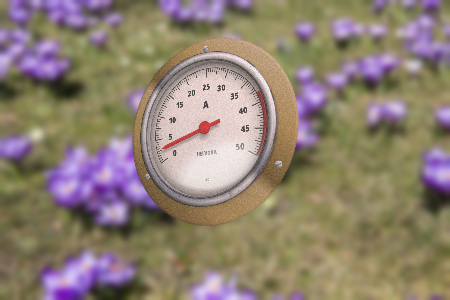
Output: **2.5** A
